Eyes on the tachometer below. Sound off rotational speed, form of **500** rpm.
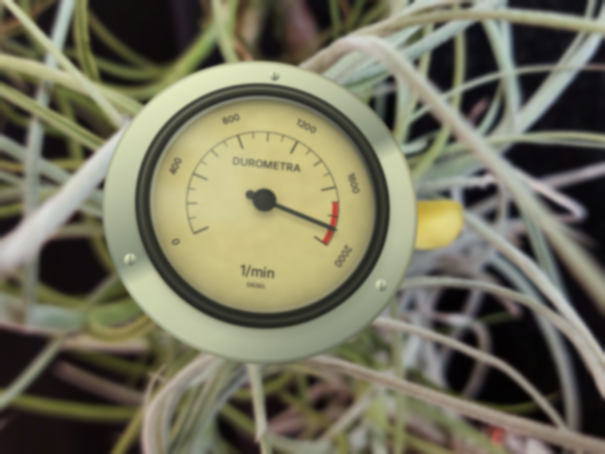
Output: **1900** rpm
